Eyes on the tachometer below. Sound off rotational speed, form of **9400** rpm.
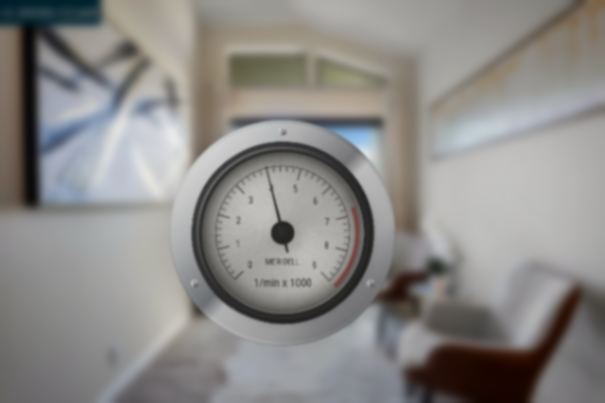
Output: **4000** rpm
